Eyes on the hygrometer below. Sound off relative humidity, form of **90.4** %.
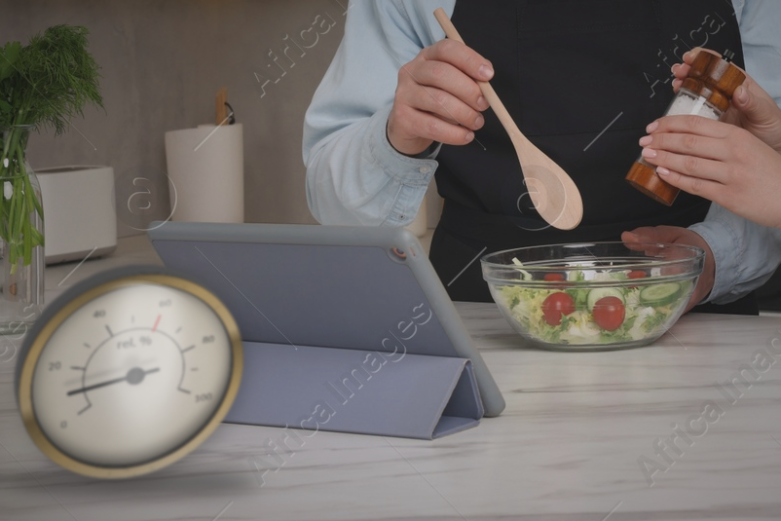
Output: **10** %
